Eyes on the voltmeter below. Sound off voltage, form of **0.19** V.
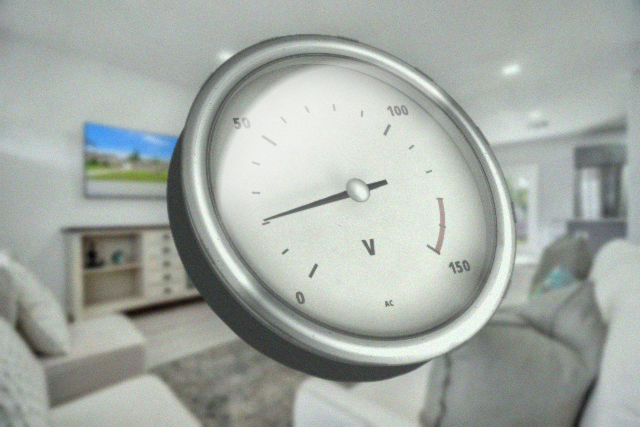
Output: **20** V
